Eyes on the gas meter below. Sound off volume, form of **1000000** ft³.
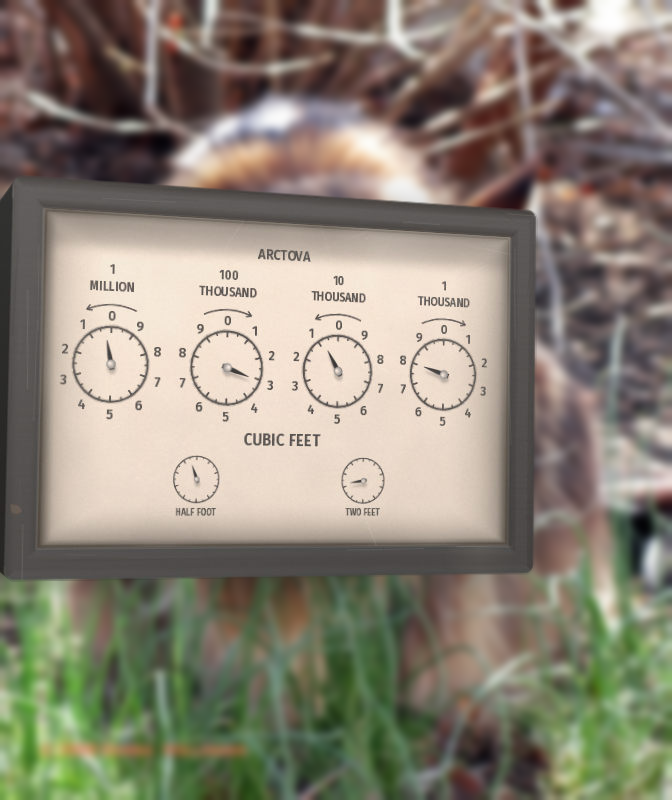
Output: **30800** ft³
